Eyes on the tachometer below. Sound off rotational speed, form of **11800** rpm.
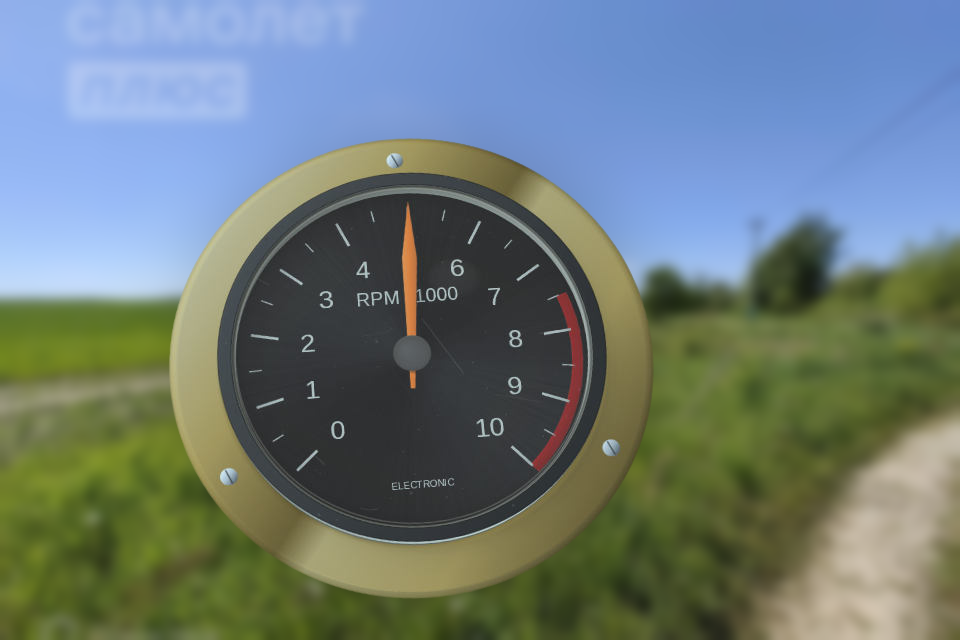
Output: **5000** rpm
